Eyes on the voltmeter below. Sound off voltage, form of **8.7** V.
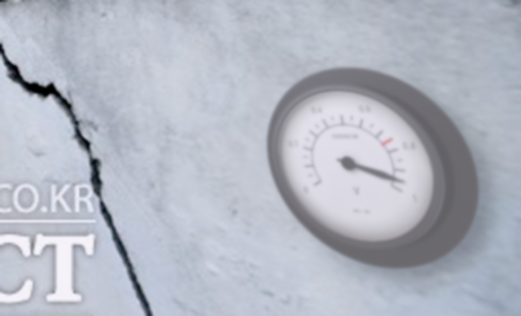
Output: **0.95** V
